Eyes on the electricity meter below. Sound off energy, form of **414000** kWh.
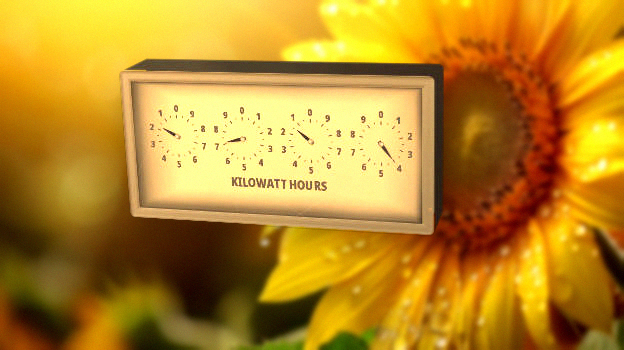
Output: **1714** kWh
